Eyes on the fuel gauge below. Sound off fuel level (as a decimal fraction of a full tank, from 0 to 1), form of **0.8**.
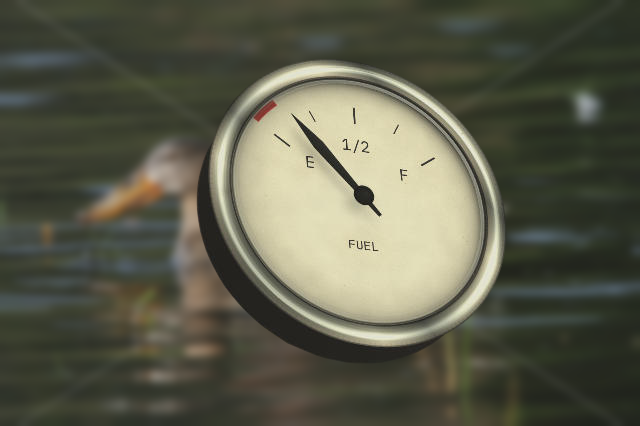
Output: **0.125**
